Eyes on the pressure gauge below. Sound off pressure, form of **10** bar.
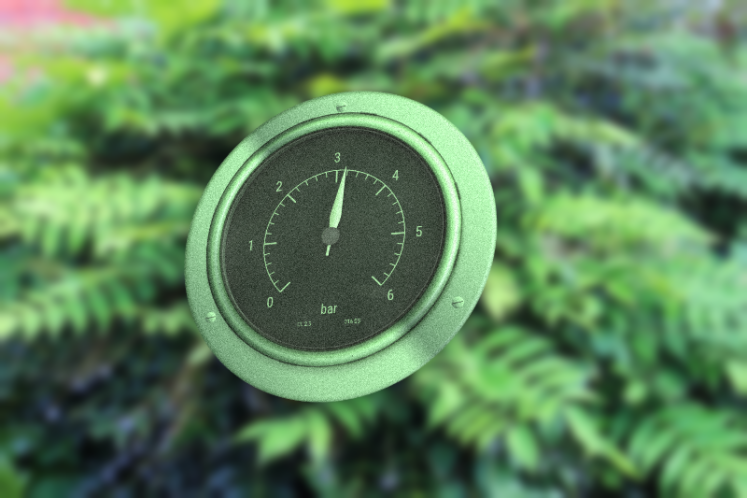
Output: **3.2** bar
